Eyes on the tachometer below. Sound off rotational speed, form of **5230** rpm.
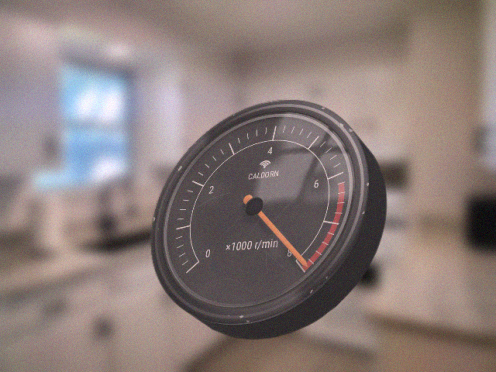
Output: **7900** rpm
